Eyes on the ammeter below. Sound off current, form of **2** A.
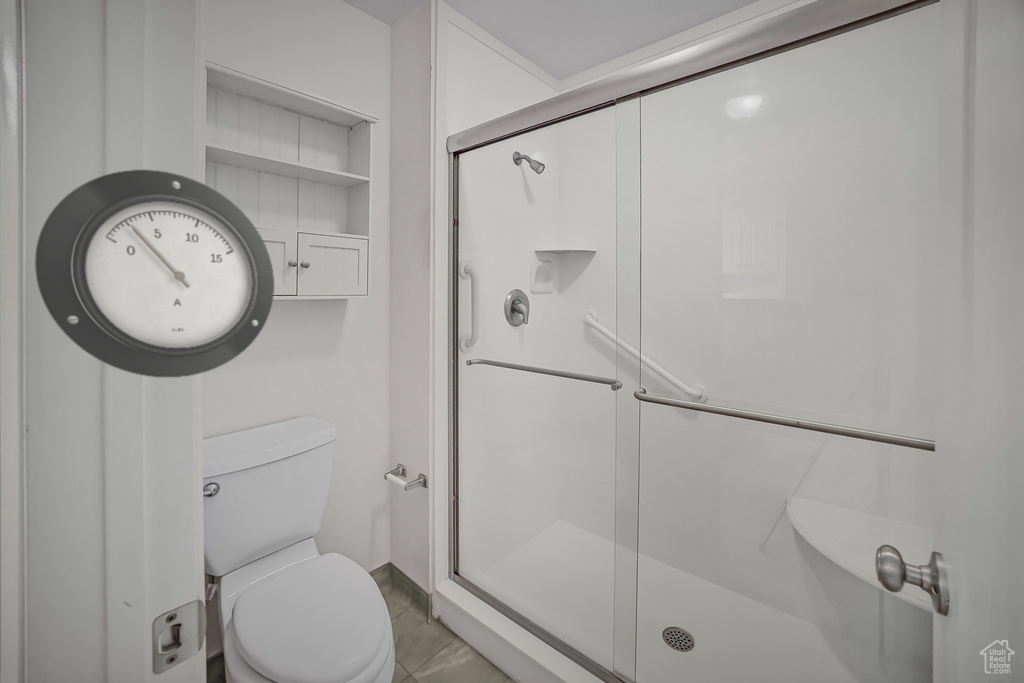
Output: **2.5** A
